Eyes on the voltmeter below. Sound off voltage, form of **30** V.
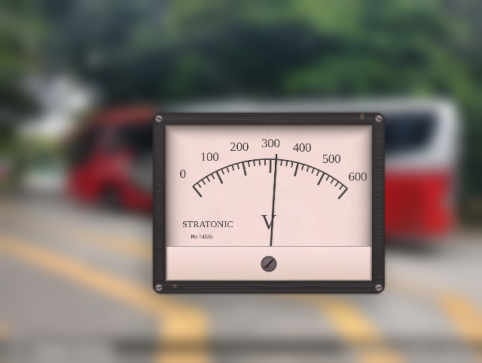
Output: **320** V
